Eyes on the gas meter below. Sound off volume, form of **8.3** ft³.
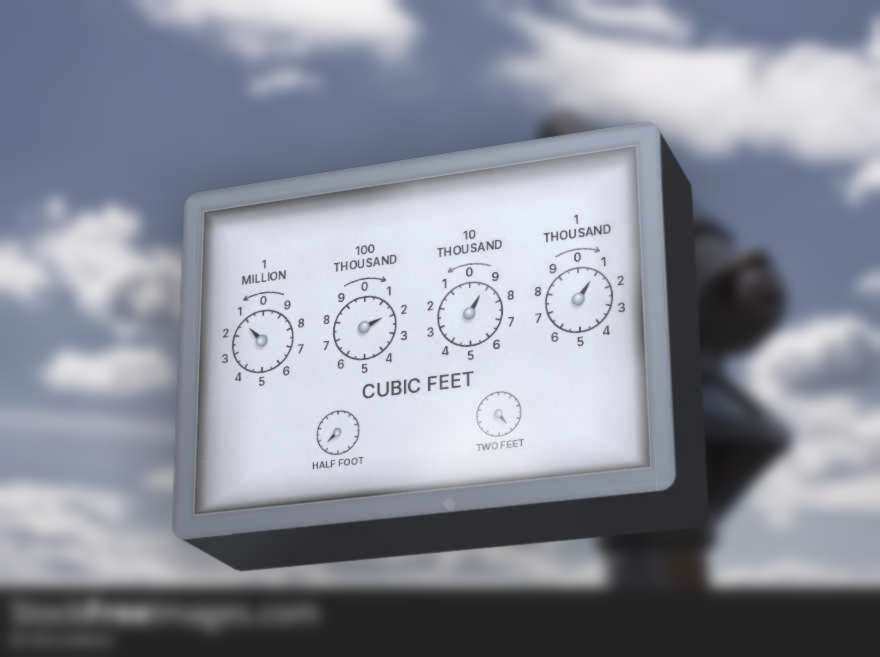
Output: **119100** ft³
